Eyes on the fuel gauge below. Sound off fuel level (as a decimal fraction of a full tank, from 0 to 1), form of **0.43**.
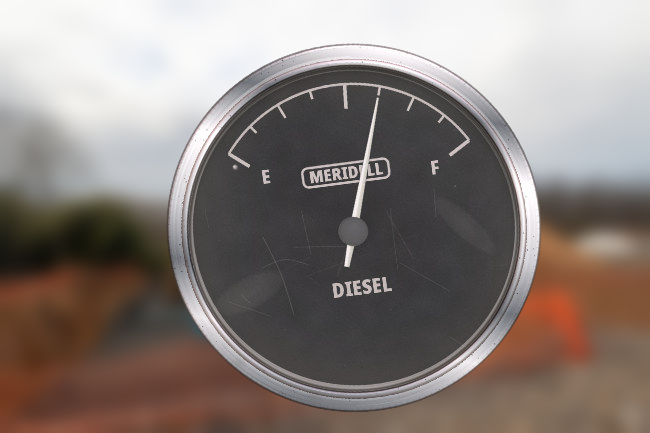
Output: **0.625**
